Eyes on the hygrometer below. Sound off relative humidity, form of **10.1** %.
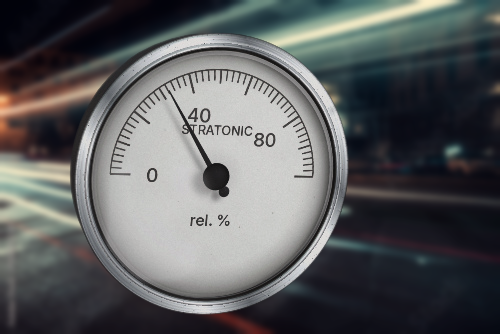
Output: **32** %
